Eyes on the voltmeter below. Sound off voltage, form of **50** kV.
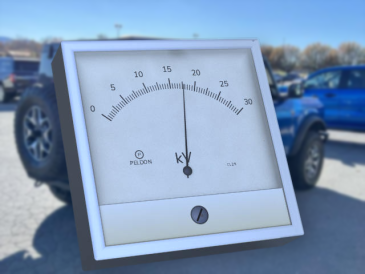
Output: **17.5** kV
